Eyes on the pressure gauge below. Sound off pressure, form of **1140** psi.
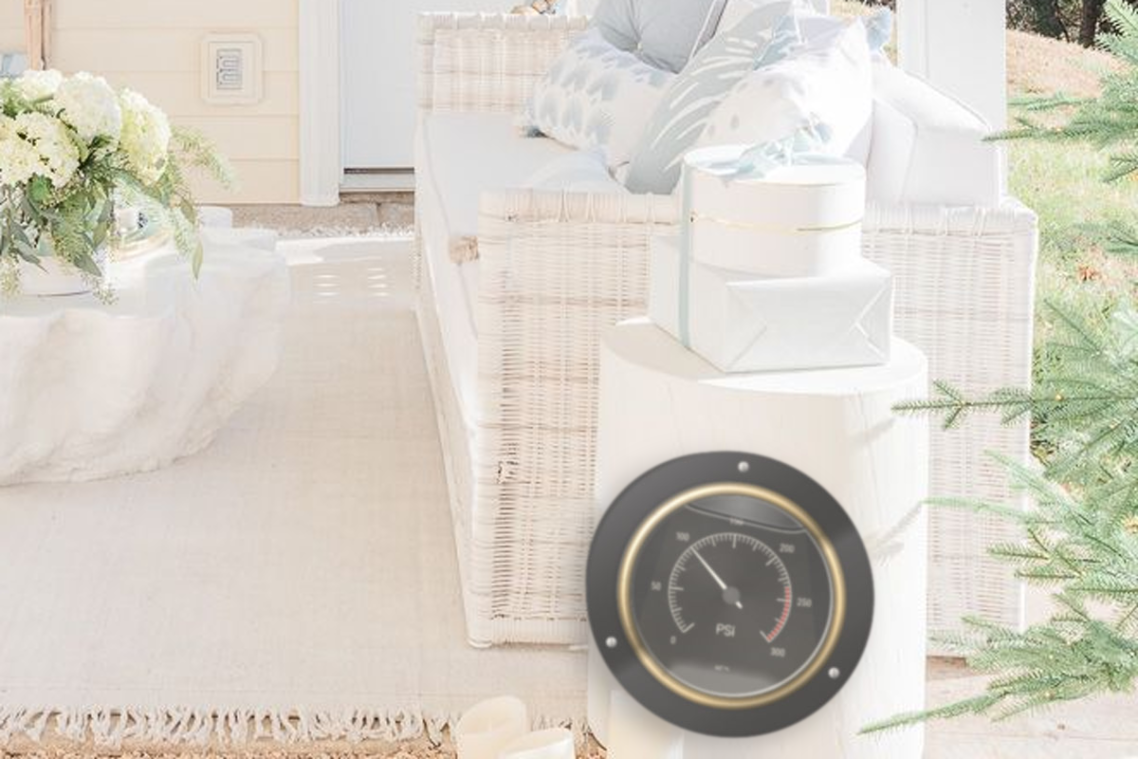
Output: **100** psi
